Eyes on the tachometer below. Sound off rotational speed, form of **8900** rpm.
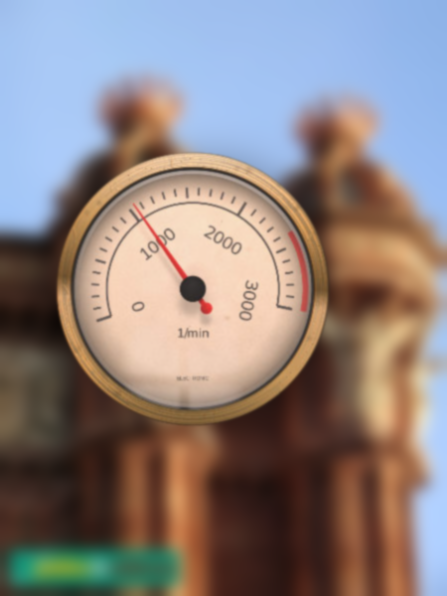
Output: **1050** rpm
